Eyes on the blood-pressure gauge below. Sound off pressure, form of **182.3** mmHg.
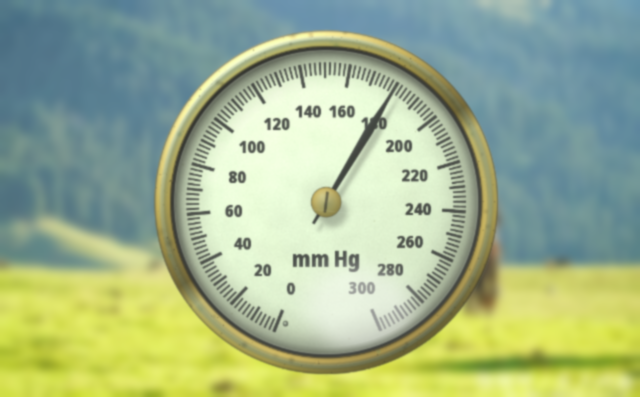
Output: **180** mmHg
